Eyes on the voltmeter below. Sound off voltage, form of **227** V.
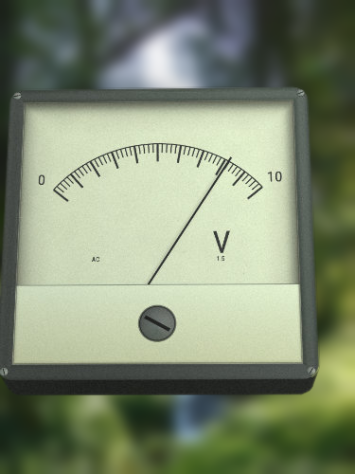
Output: **8.2** V
